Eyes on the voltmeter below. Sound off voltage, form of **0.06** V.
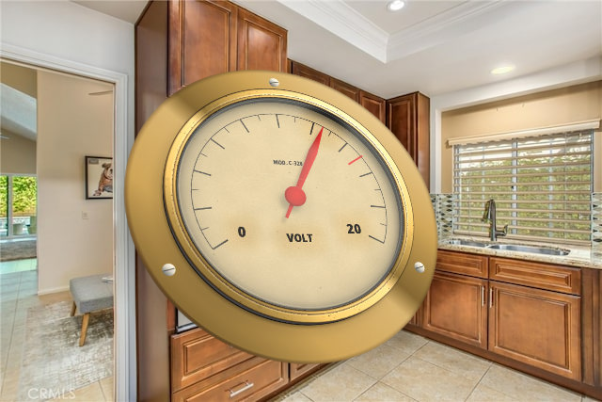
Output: **12.5** V
